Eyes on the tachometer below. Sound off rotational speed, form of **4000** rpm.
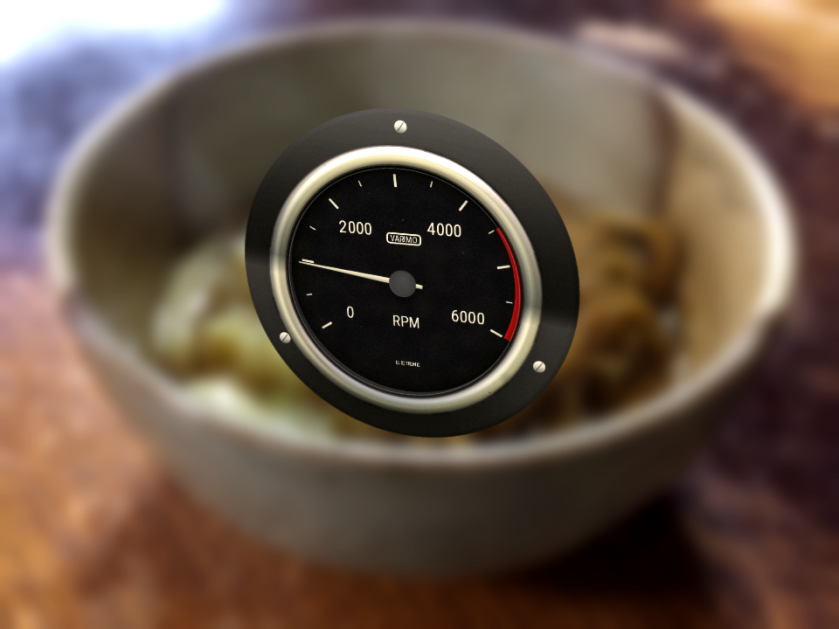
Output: **1000** rpm
